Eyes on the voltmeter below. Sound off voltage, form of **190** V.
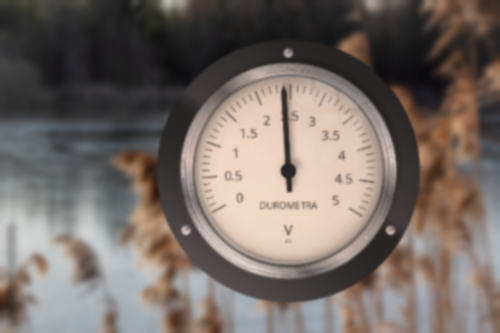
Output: **2.4** V
